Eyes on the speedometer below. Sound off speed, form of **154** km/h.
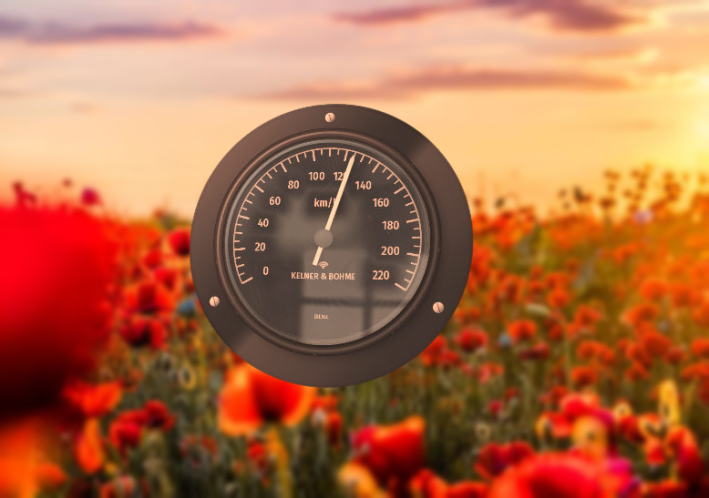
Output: **125** km/h
